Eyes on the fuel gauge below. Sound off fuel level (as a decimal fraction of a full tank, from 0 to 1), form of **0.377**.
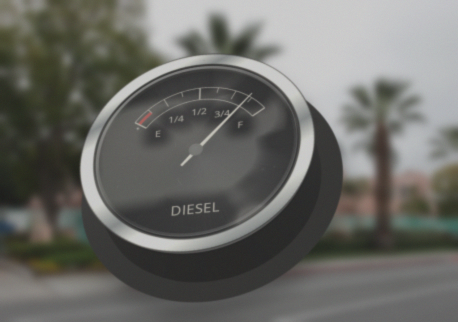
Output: **0.875**
